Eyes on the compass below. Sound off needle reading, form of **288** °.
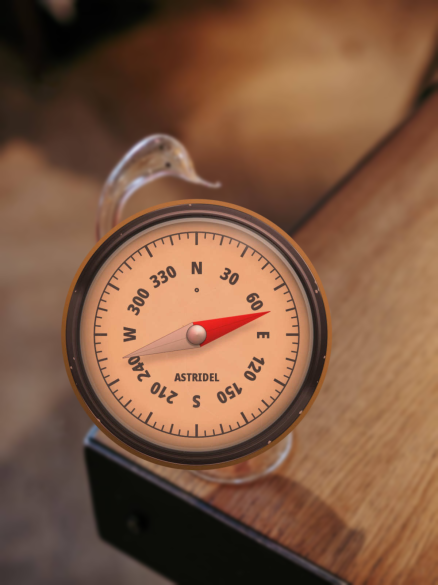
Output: **72.5** °
